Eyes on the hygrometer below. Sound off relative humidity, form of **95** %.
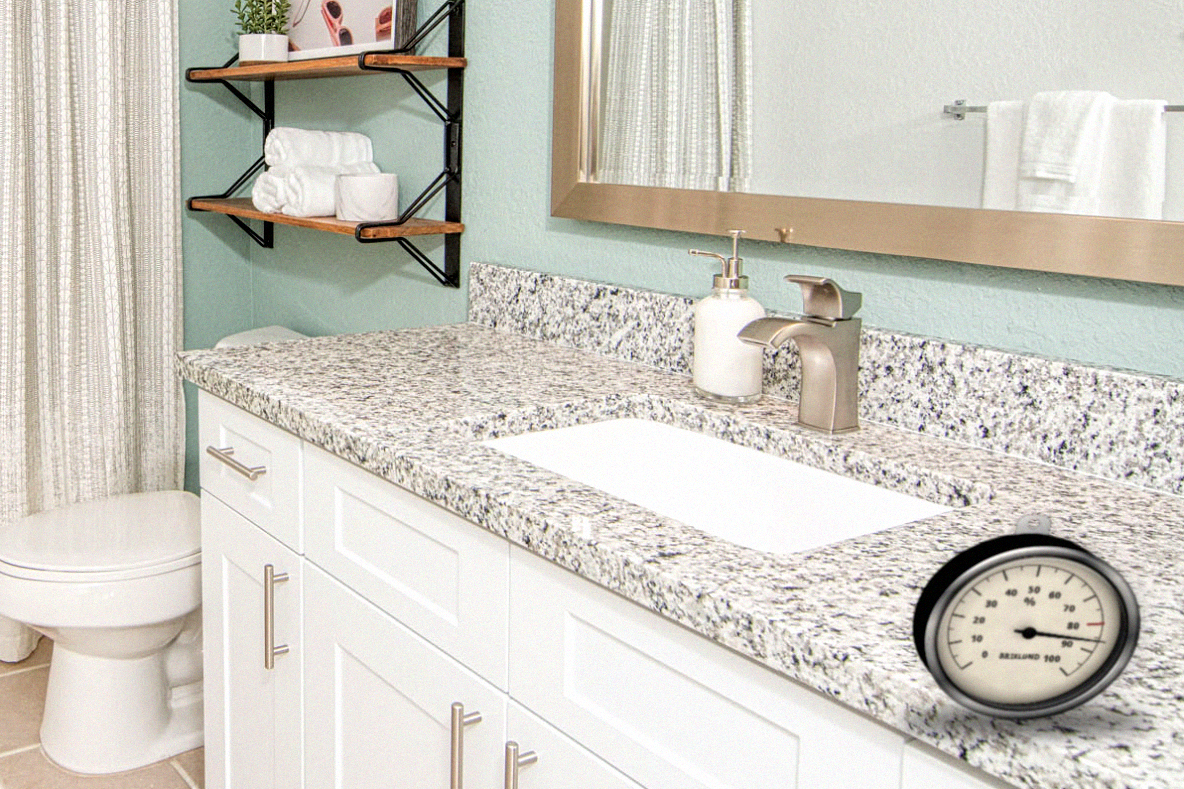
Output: **85** %
